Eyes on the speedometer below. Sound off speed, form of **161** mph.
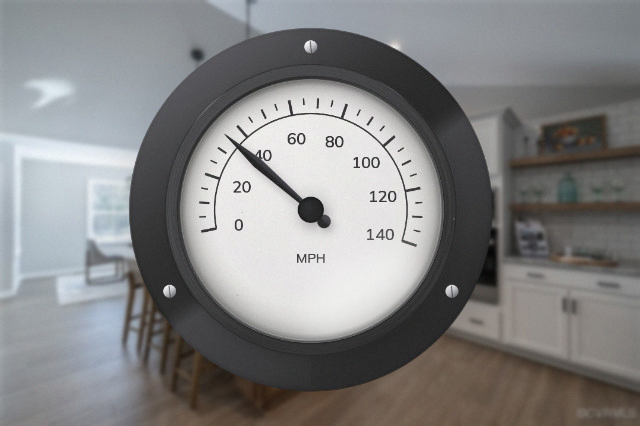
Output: **35** mph
